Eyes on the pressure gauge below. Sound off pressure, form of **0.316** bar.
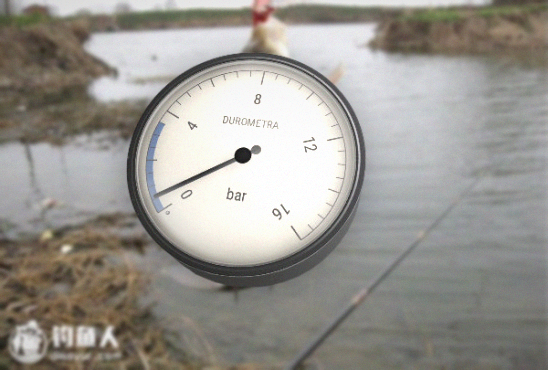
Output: **0.5** bar
